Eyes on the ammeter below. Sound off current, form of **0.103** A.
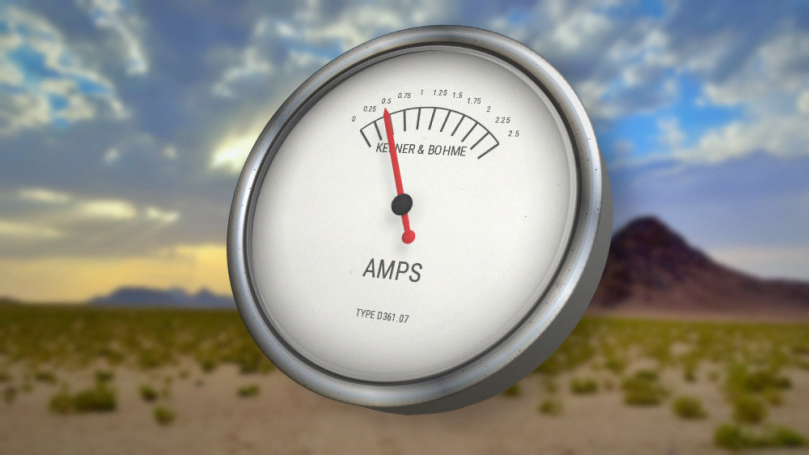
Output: **0.5** A
